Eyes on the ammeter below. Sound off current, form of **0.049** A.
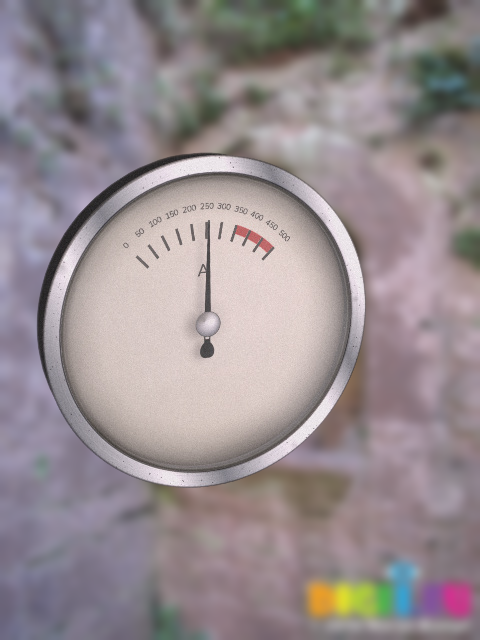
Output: **250** A
